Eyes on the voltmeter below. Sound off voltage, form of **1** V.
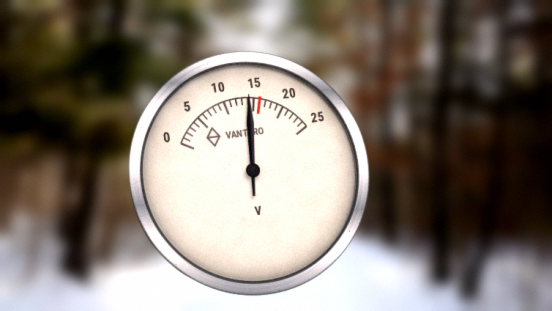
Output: **14** V
